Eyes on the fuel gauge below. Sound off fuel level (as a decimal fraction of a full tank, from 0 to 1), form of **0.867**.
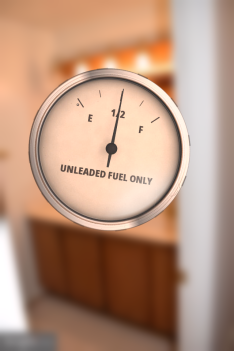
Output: **0.5**
